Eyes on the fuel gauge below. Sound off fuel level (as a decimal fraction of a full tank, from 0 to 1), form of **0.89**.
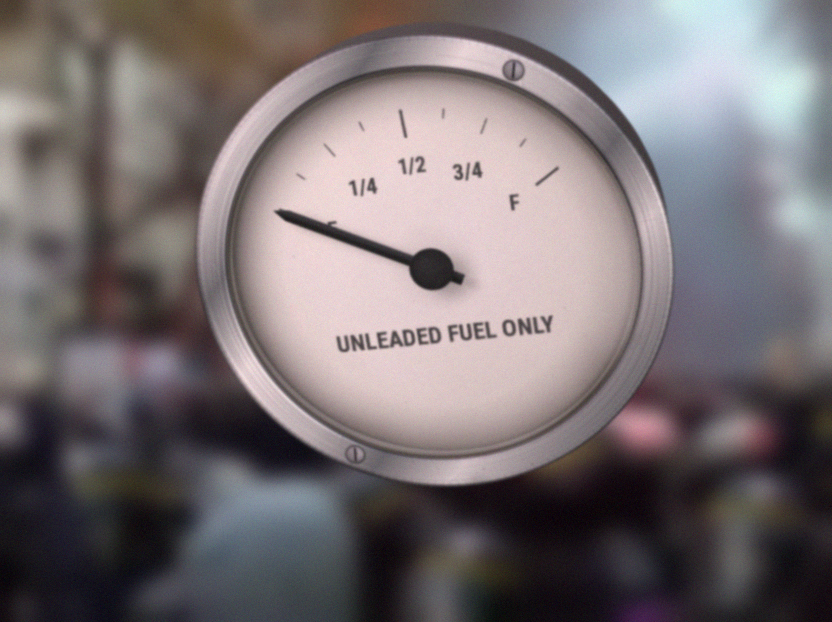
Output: **0**
